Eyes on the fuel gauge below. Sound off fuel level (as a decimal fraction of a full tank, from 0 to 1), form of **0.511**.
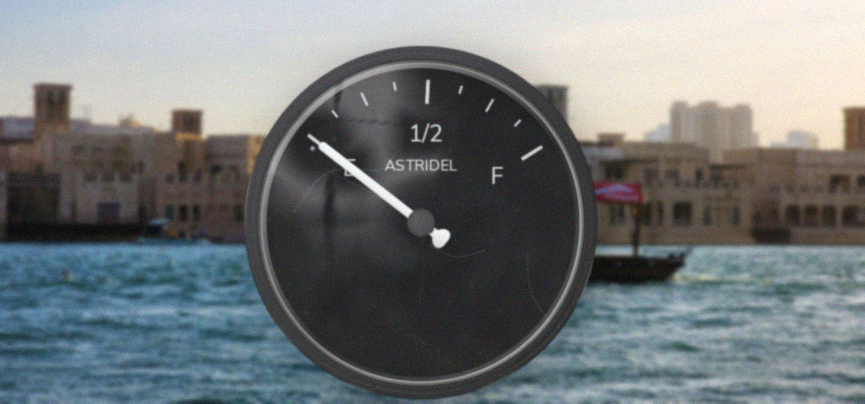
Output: **0**
